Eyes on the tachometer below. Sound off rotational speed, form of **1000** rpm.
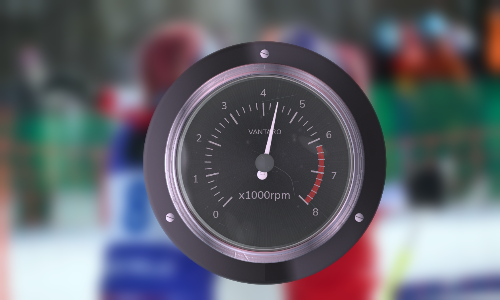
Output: **4400** rpm
